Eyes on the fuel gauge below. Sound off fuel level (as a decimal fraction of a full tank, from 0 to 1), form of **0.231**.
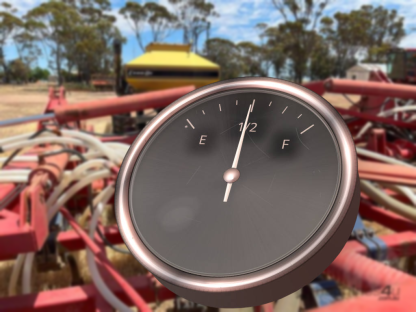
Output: **0.5**
